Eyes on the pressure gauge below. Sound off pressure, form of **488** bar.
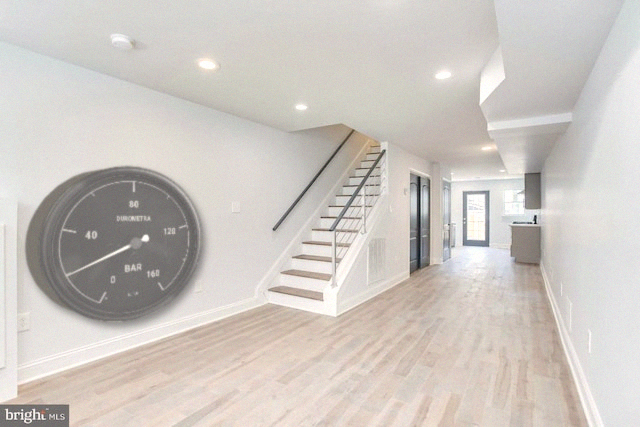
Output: **20** bar
